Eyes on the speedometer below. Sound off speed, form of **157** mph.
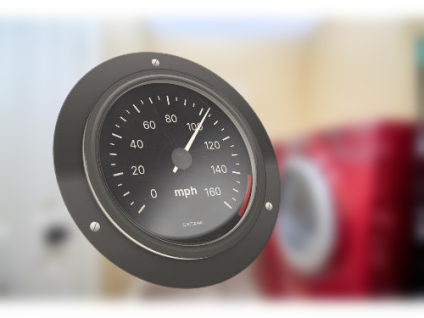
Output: **102.5** mph
